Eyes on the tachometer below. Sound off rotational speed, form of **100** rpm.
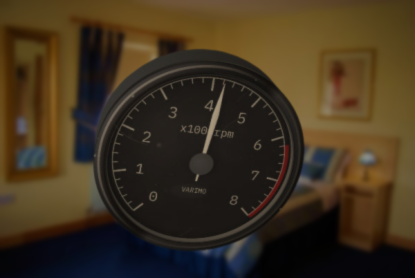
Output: **4200** rpm
